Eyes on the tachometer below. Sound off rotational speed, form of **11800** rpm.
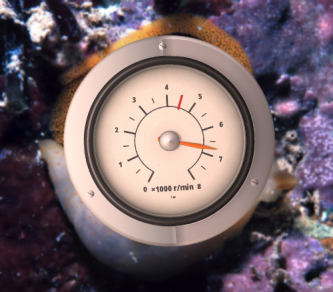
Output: **6750** rpm
